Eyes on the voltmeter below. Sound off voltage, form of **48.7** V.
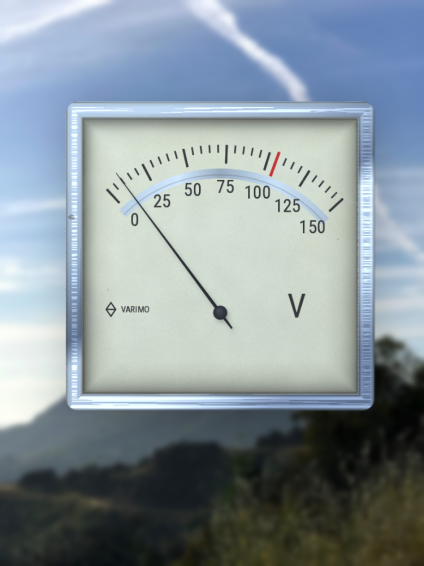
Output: **10** V
